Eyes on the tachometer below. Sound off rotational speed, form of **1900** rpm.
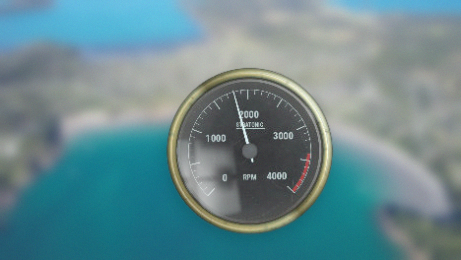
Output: **1800** rpm
